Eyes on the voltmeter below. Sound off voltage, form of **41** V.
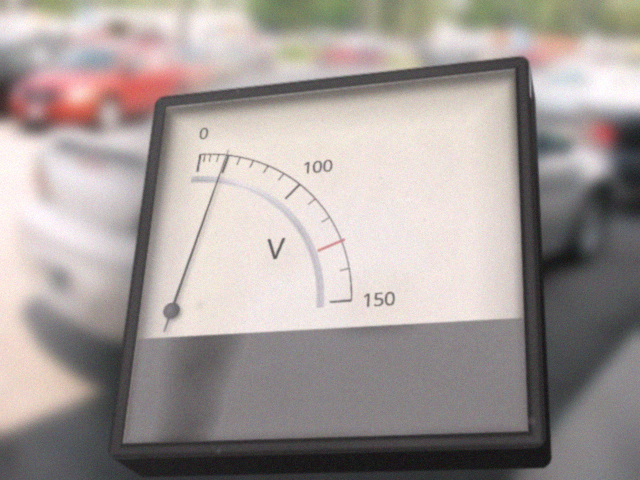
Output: **50** V
